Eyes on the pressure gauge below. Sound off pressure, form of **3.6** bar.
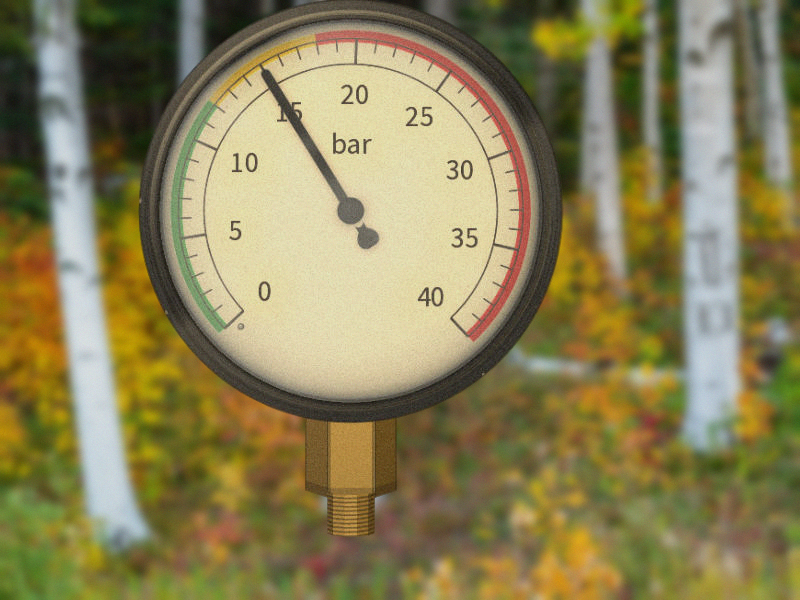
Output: **15** bar
